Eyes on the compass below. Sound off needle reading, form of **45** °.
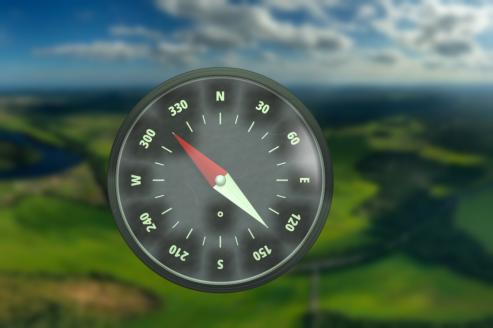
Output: **315** °
